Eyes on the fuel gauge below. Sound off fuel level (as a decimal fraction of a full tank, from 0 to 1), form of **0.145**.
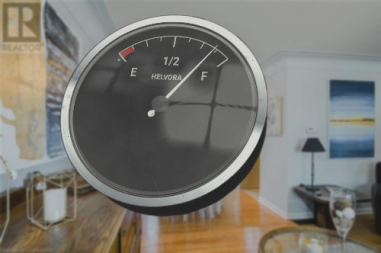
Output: **0.875**
